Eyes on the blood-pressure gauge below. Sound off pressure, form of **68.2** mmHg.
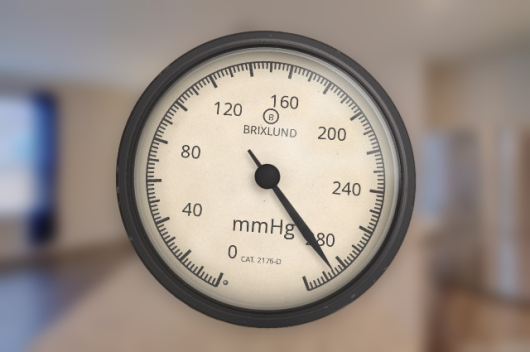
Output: **286** mmHg
